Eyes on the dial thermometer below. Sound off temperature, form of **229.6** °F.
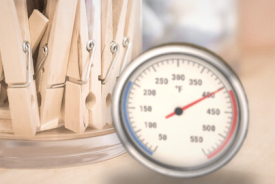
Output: **400** °F
